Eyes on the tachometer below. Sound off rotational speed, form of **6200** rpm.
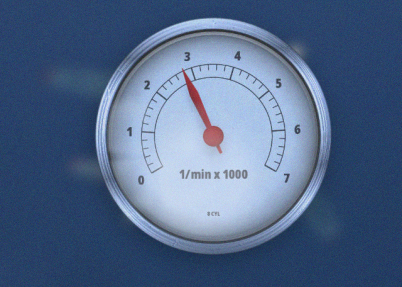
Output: **2800** rpm
